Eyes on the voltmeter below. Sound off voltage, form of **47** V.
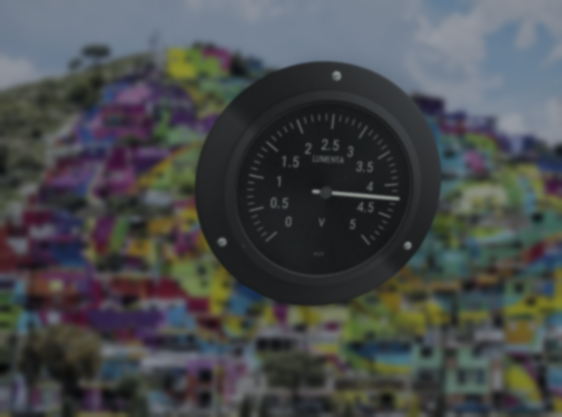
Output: **4.2** V
